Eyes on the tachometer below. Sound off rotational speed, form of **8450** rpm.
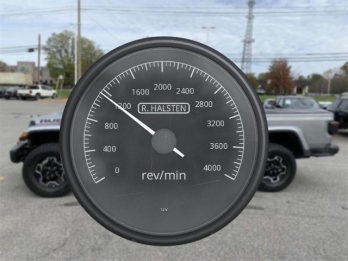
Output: **1150** rpm
